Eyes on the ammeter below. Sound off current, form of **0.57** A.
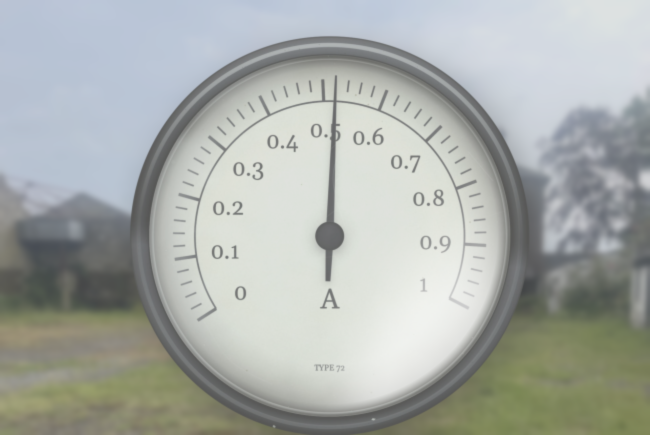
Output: **0.52** A
